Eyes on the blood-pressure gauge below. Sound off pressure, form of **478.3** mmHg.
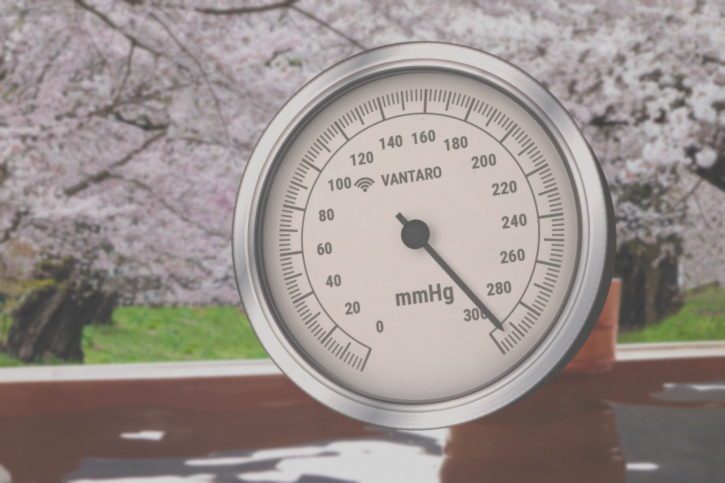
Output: **294** mmHg
